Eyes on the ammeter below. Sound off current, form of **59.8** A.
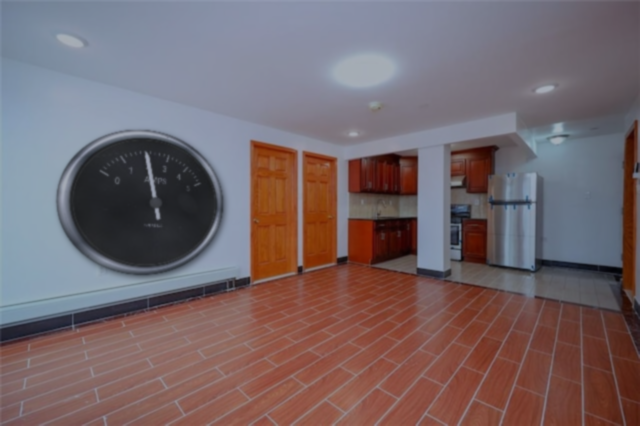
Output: **2** A
